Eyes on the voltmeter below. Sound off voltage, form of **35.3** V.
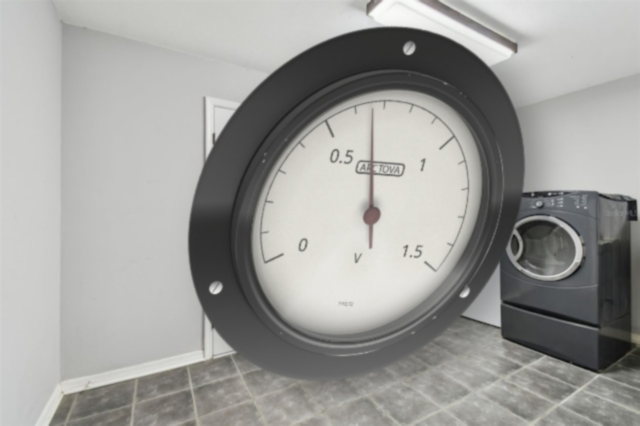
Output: **0.65** V
